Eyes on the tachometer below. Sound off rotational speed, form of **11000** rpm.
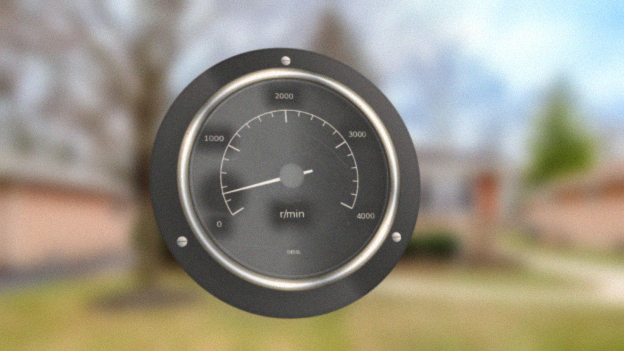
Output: **300** rpm
